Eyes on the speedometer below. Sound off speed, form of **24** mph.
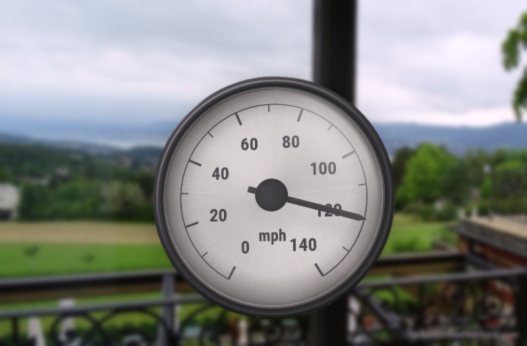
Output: **120** mph
